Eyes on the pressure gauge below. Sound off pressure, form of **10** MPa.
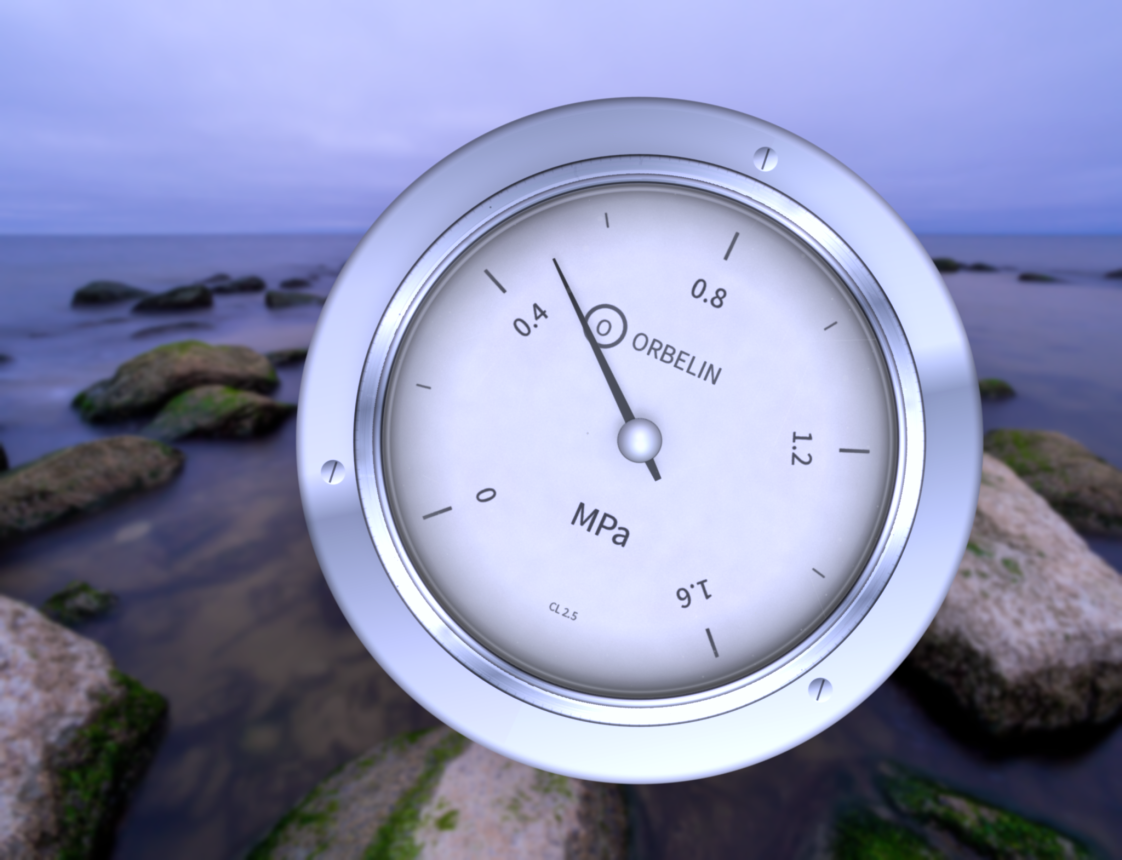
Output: **0.5** MPa
